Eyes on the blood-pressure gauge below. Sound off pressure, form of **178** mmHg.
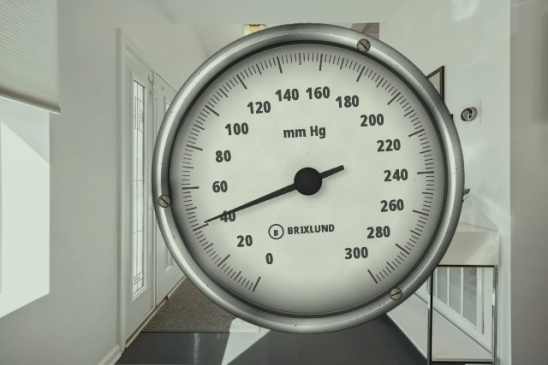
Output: **42** mmHg
